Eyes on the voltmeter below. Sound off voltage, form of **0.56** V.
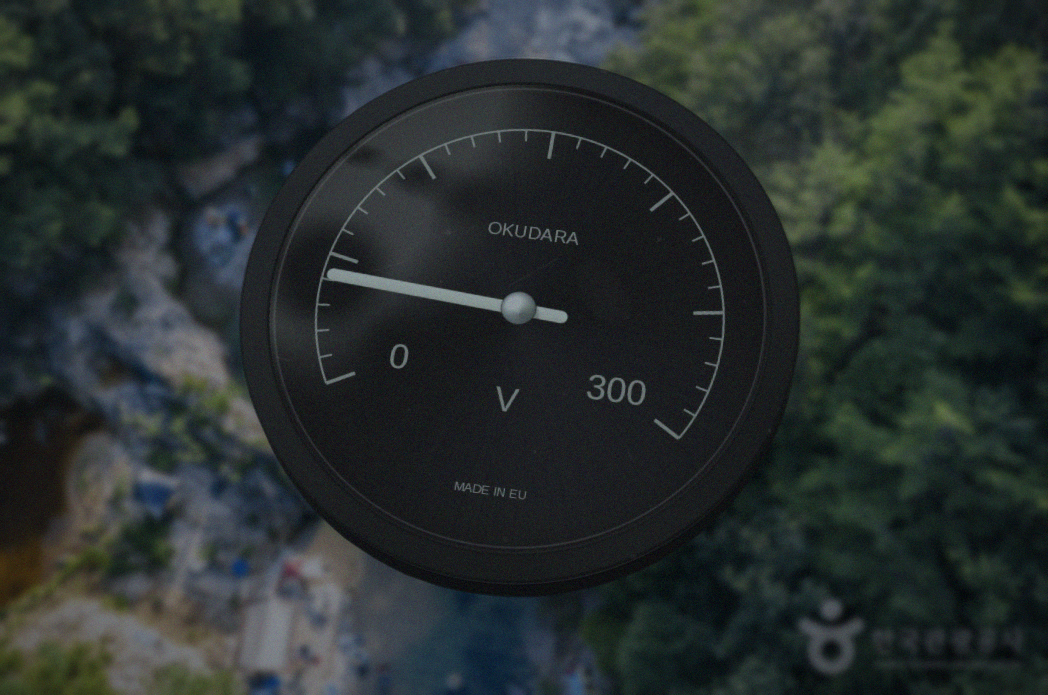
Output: **40** V
